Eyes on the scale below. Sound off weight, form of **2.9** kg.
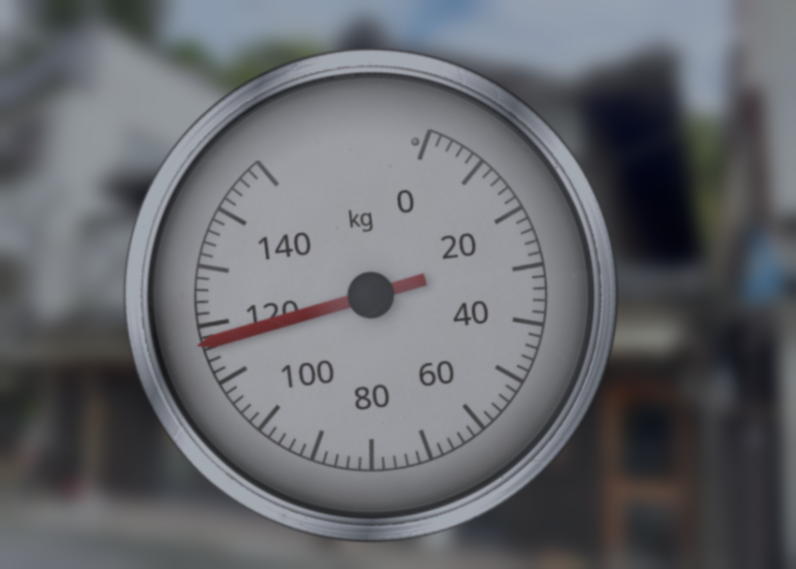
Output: **117** kg
